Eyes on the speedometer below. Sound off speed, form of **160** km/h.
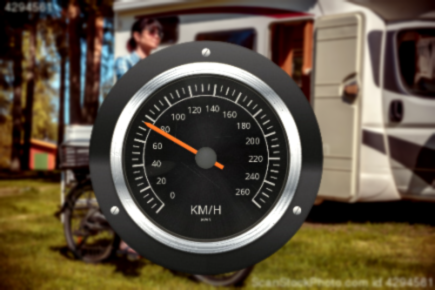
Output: **75** km/h
